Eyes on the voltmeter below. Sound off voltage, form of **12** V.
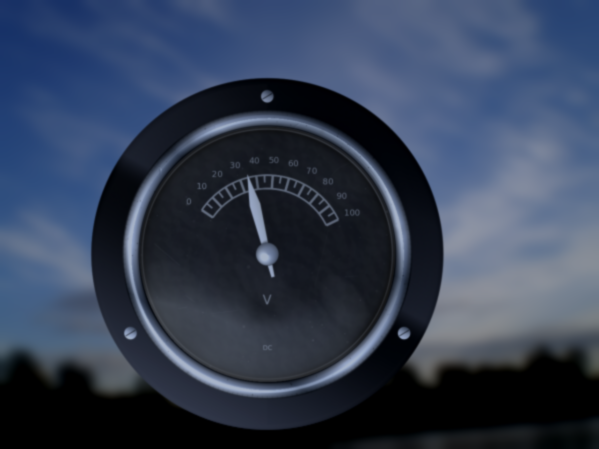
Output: **35** V
